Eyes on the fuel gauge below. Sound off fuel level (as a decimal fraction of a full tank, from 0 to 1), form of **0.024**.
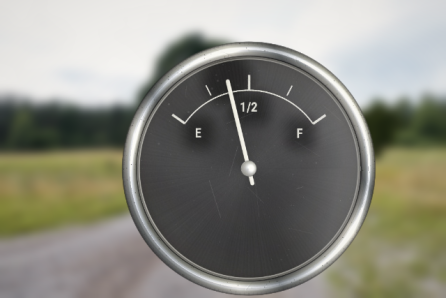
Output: **0.375**
